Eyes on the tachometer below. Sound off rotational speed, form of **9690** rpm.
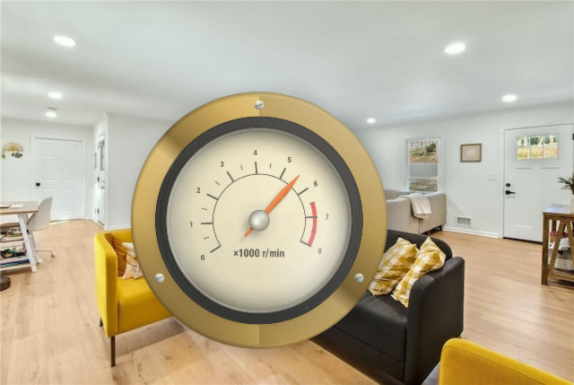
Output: **5500** rpm
